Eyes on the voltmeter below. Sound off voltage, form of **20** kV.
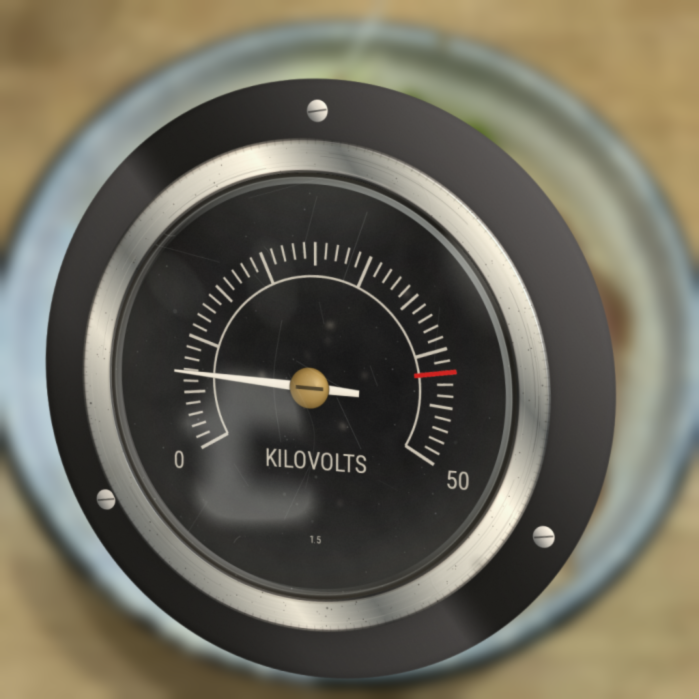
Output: **7** kV
